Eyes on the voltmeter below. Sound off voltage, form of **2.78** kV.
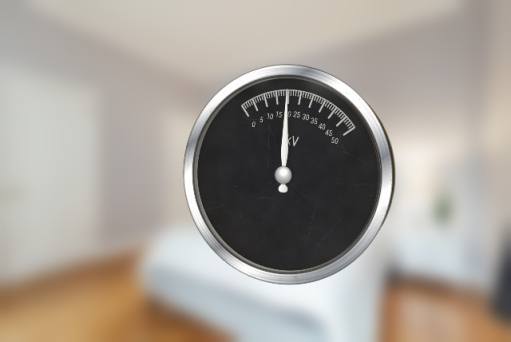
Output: **20** kV
